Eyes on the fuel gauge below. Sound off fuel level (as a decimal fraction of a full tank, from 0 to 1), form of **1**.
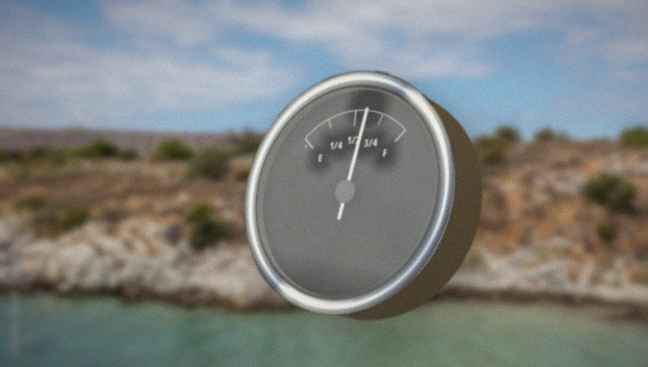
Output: **0.625**
